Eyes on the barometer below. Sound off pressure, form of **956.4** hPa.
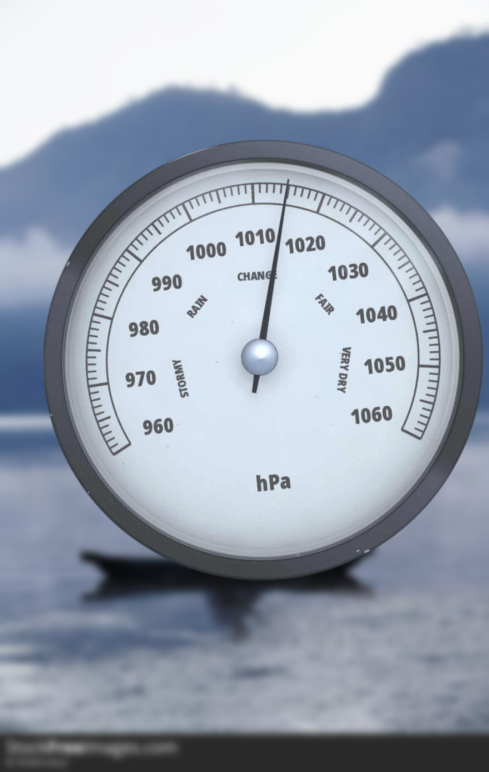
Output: **1015** hPa
